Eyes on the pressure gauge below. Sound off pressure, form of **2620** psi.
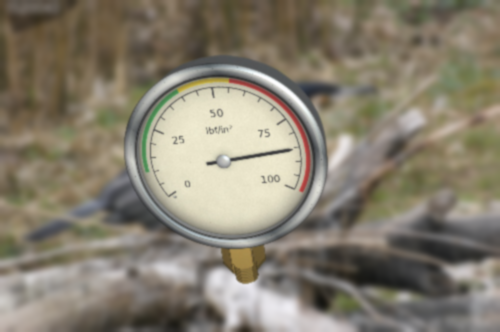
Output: **85** psi
